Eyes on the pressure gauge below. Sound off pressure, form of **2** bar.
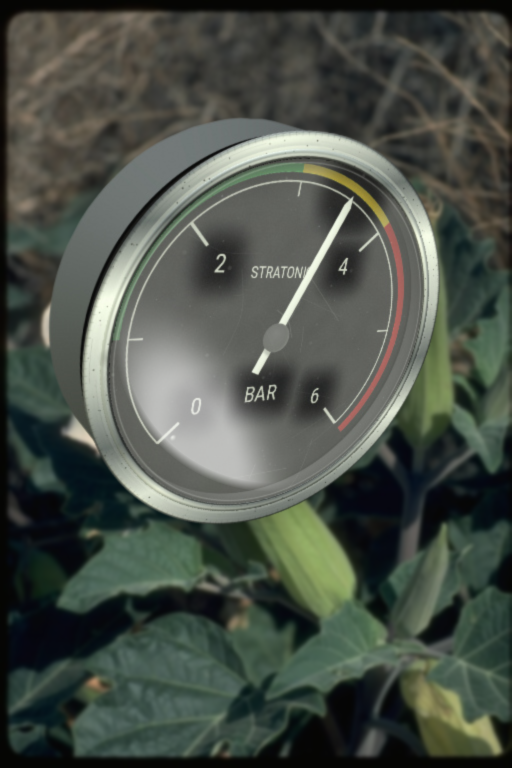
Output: **3.5** bar
